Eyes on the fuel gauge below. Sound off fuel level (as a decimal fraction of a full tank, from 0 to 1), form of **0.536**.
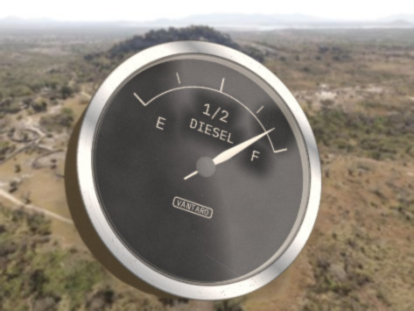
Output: **0.875**
